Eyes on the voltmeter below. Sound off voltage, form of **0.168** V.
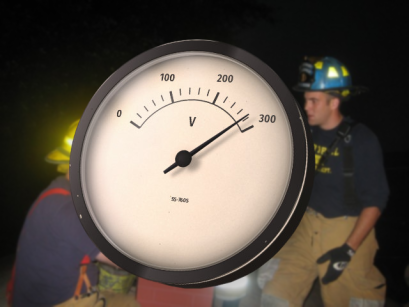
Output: **280** V
